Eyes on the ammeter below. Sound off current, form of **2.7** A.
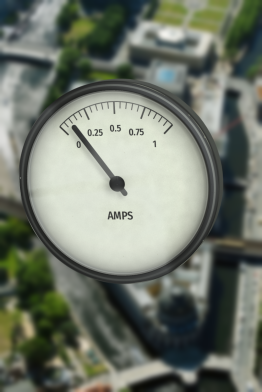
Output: **0.1** A
